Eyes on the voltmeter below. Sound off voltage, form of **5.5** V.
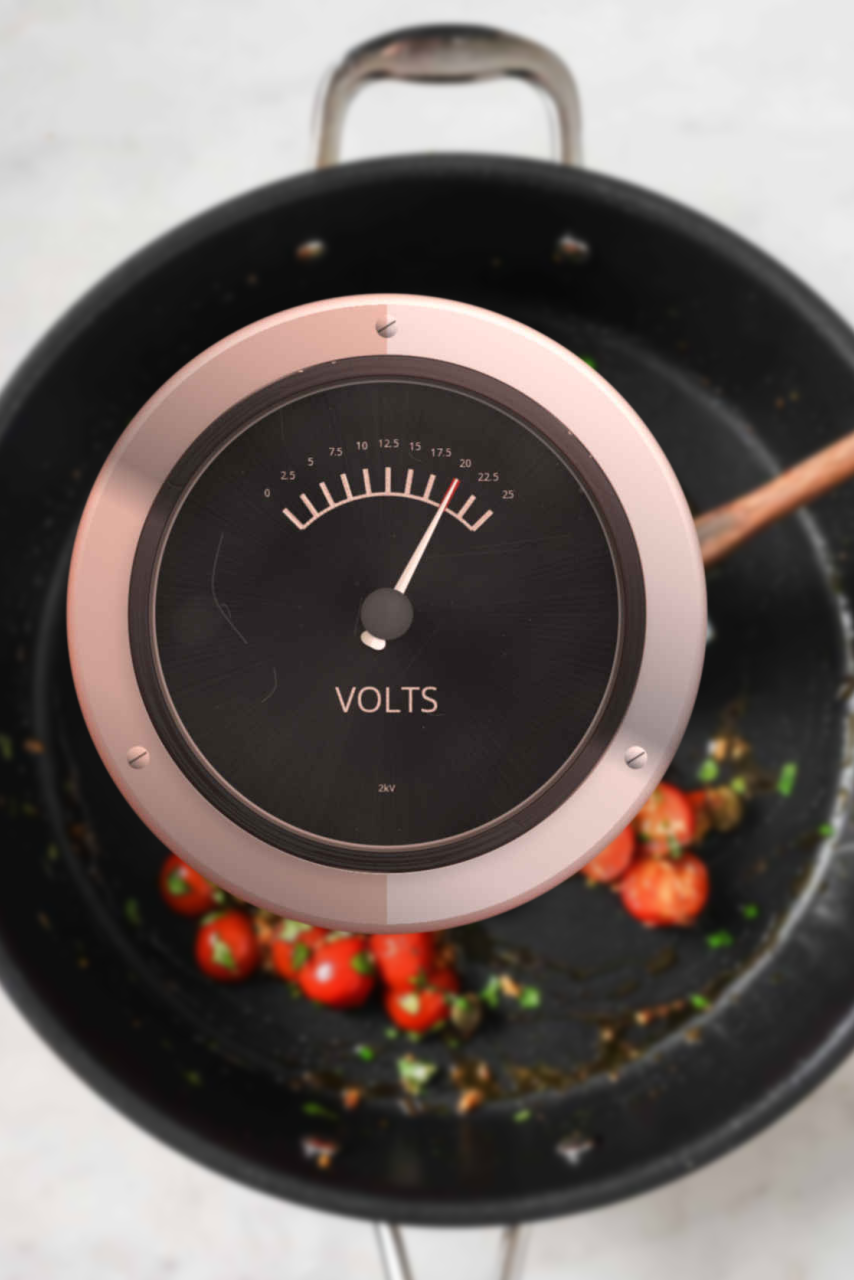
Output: **20** V
